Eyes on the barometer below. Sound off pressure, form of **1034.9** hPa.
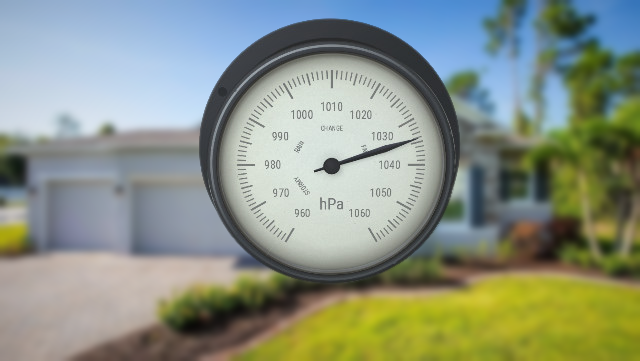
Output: **1034** hPa
